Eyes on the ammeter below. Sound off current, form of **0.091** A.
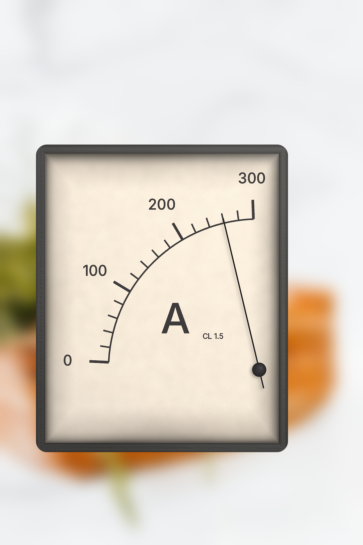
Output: **260** A
